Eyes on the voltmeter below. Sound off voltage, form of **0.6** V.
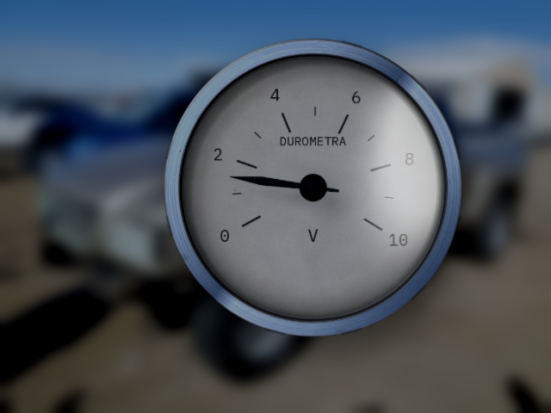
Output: **1.5** V
